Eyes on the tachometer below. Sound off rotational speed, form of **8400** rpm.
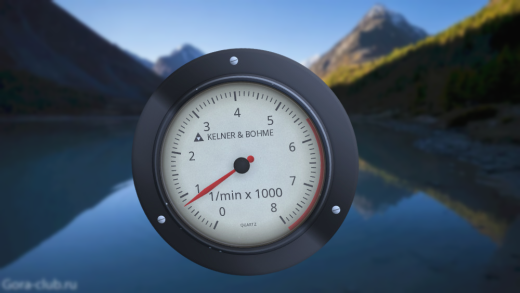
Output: **800** rpm
